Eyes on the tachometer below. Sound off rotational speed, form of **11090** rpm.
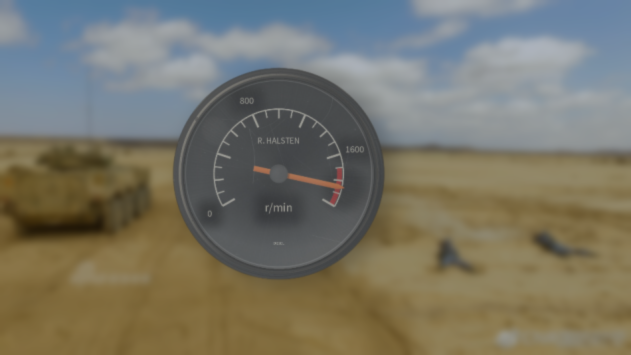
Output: **1850** rpm
